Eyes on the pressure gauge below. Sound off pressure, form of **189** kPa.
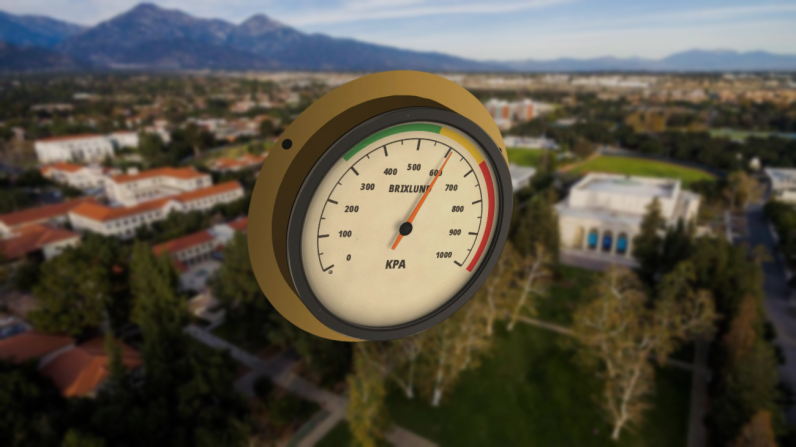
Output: **600** kPa
